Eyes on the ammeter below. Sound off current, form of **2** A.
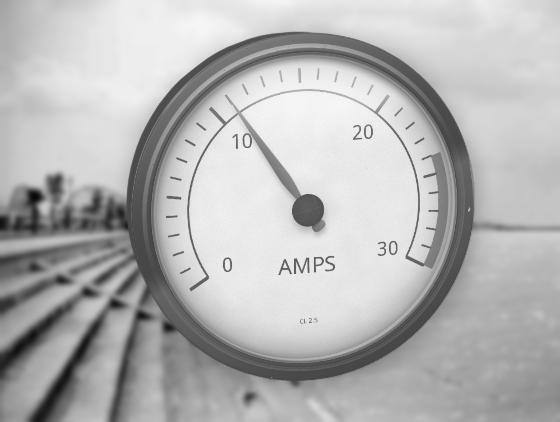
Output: **11** A
